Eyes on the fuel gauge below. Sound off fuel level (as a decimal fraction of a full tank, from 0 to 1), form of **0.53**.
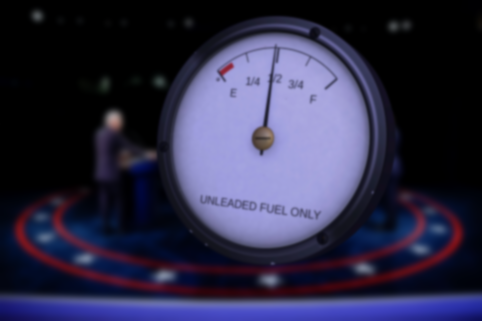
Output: **0.5**
